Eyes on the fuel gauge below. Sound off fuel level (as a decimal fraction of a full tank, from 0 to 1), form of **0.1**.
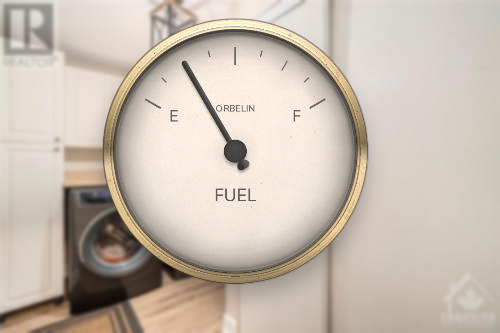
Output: **0.25**
